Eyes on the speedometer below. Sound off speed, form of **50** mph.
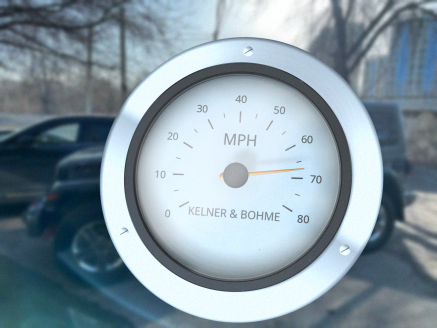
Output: **67.5** mph
